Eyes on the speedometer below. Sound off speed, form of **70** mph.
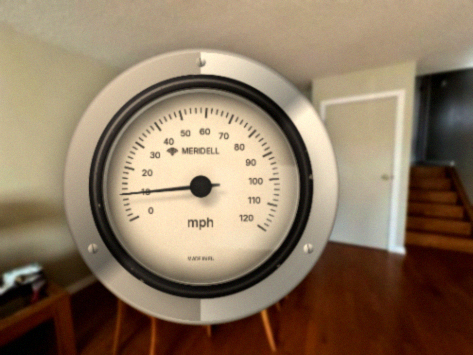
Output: **10** mph
